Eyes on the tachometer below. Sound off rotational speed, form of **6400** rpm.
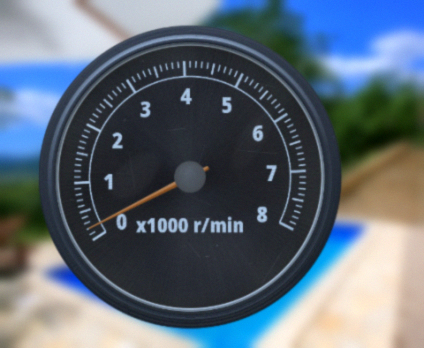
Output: **200** rpm
